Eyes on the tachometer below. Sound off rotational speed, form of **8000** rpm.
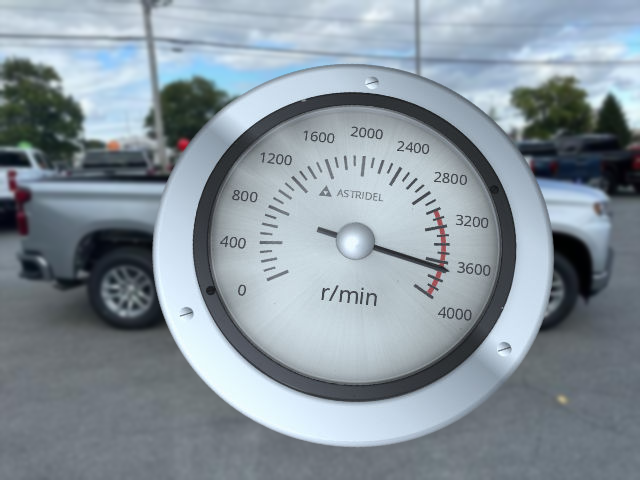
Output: **3700** rpm
